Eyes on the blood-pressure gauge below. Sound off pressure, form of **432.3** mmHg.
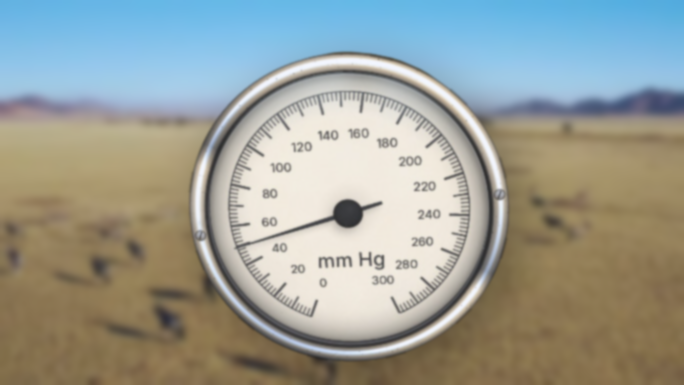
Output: **50** mmHg
